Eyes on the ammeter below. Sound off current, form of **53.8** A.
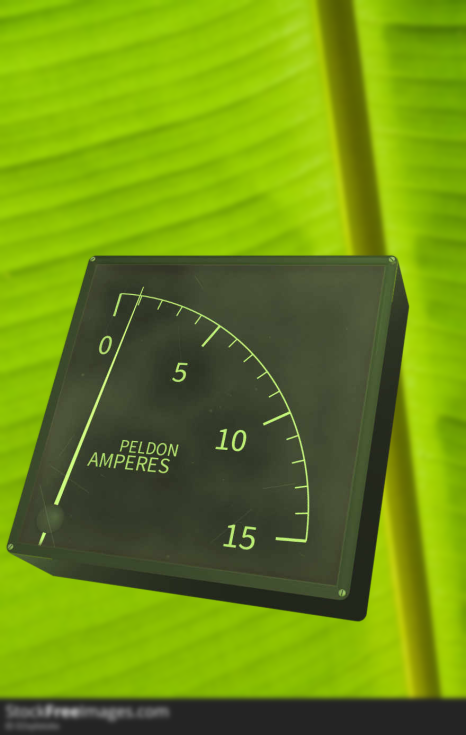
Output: **1** A
